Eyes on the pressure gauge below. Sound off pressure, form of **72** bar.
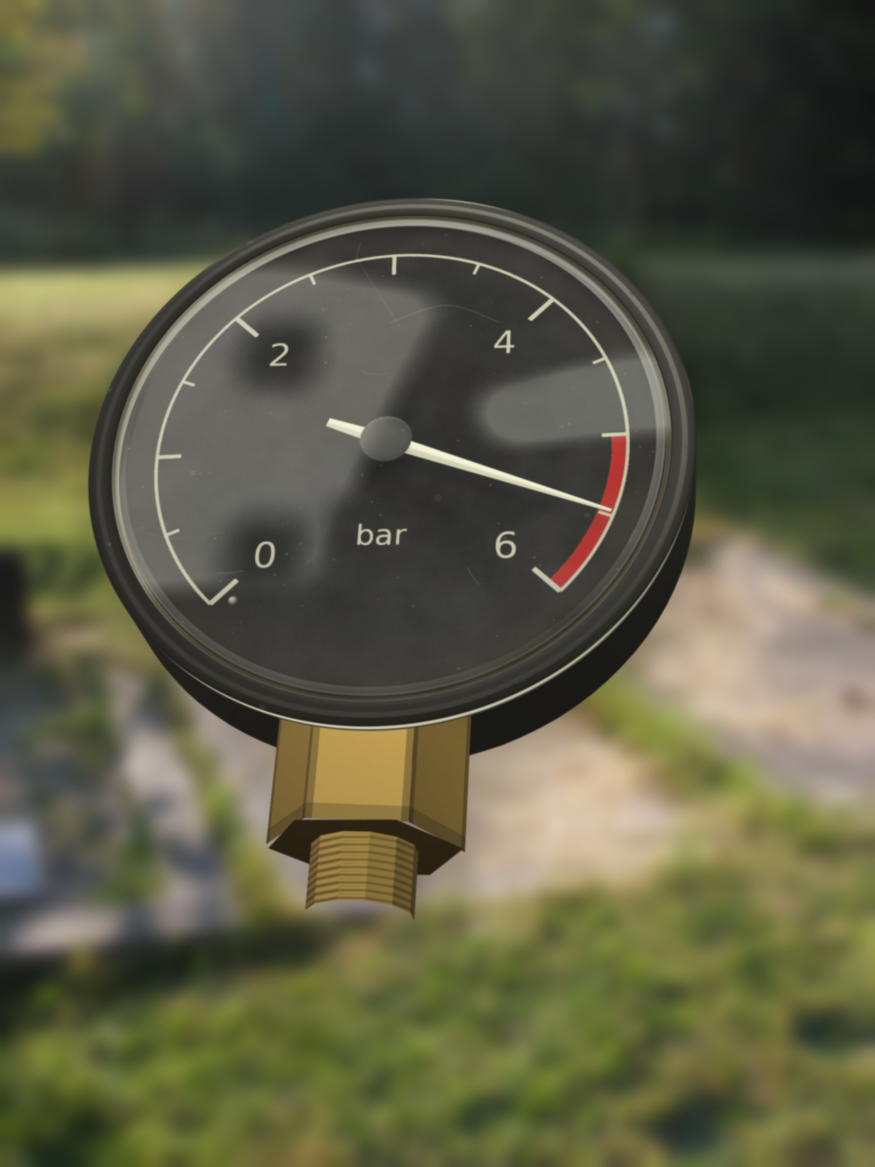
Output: **5.5** bar
